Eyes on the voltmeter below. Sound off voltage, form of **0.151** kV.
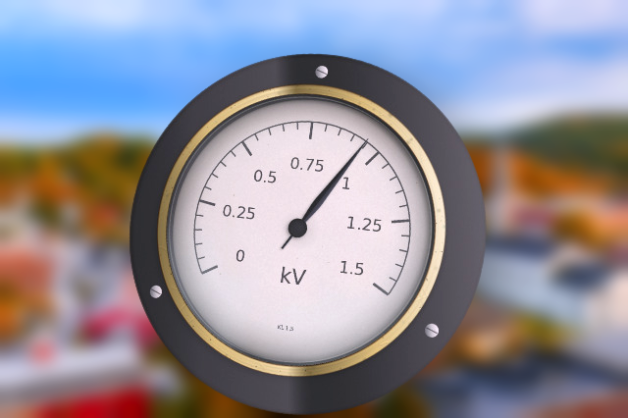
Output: **0.95** kV
